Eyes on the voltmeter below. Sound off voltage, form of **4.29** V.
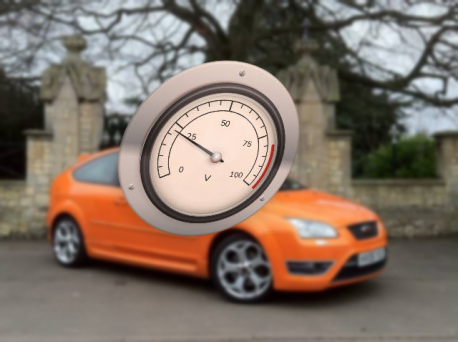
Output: **22.5** V
